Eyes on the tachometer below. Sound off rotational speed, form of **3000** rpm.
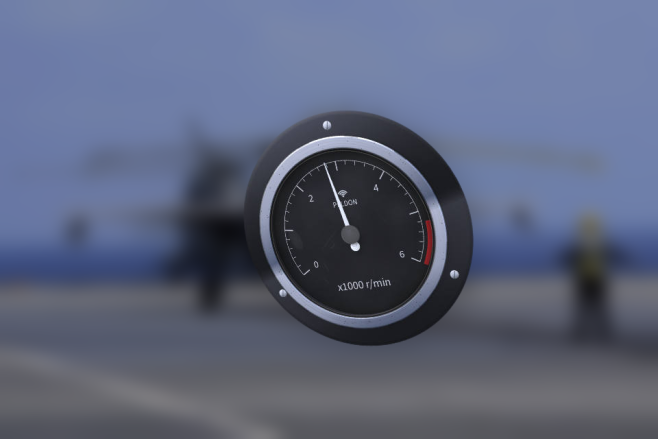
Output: **2800** rpm
